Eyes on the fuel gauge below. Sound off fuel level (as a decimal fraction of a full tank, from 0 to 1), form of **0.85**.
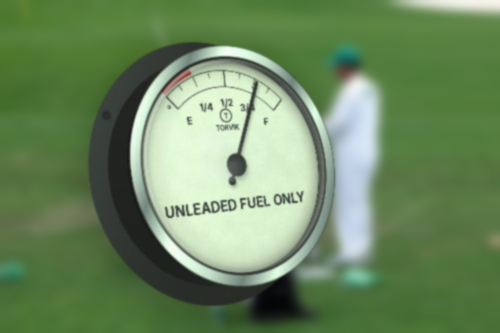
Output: **0.75**
